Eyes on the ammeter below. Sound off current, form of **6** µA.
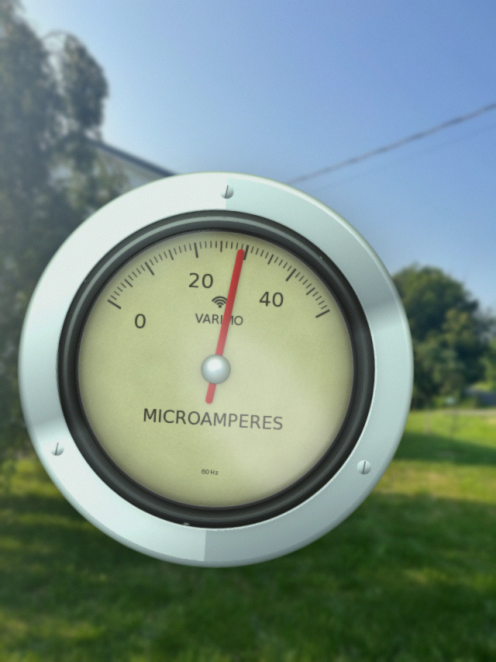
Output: **29** µA
